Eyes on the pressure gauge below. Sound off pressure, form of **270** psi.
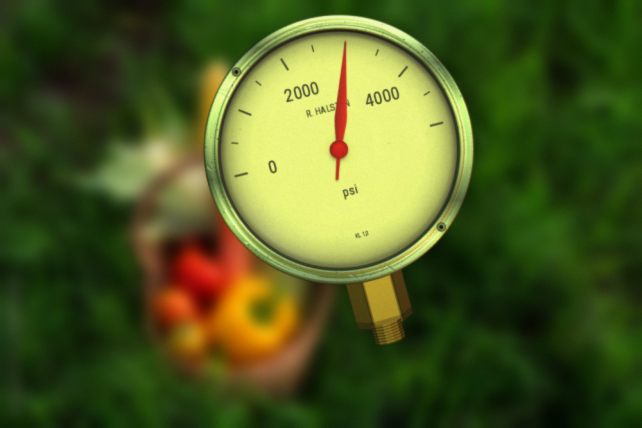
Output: **3000** psi
